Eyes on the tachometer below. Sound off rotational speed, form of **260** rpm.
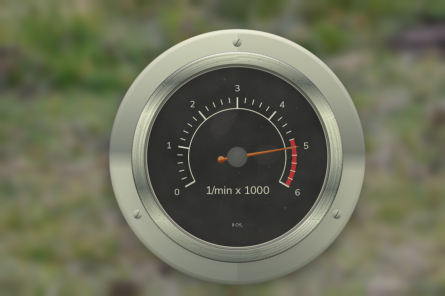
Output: **5000** rpm
